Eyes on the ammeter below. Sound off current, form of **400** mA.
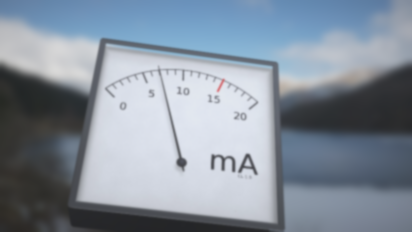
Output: **7** mA
